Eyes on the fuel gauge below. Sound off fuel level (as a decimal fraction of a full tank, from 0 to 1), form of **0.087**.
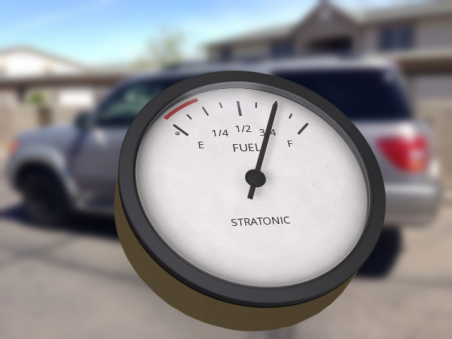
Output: **0.75**
